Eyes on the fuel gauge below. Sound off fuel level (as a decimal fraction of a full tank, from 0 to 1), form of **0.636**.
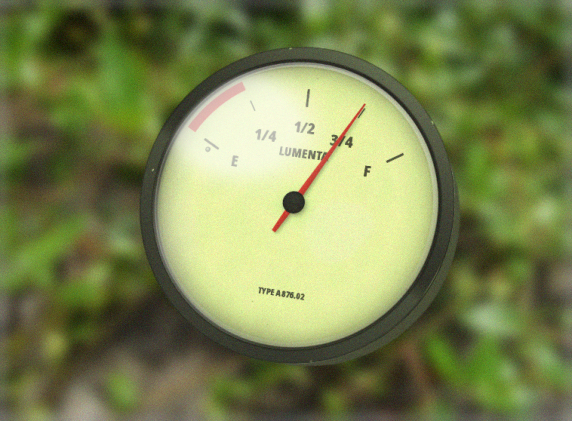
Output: **0.75**
